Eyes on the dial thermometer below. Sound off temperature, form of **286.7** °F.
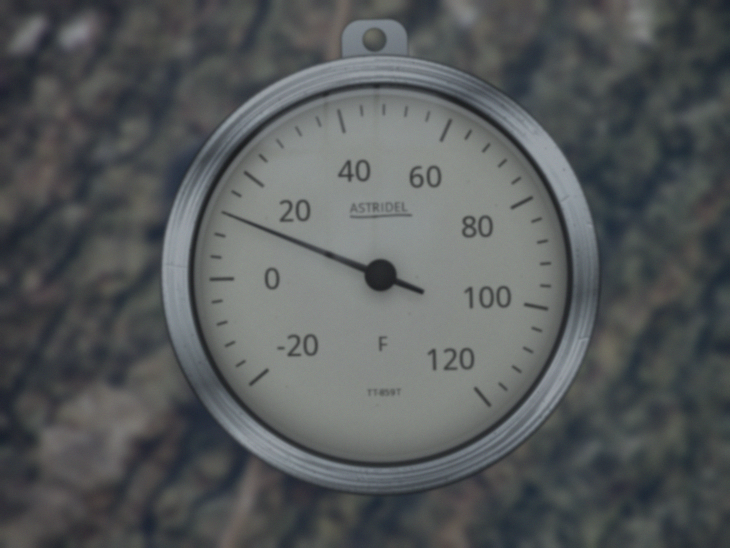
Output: **12** °F
